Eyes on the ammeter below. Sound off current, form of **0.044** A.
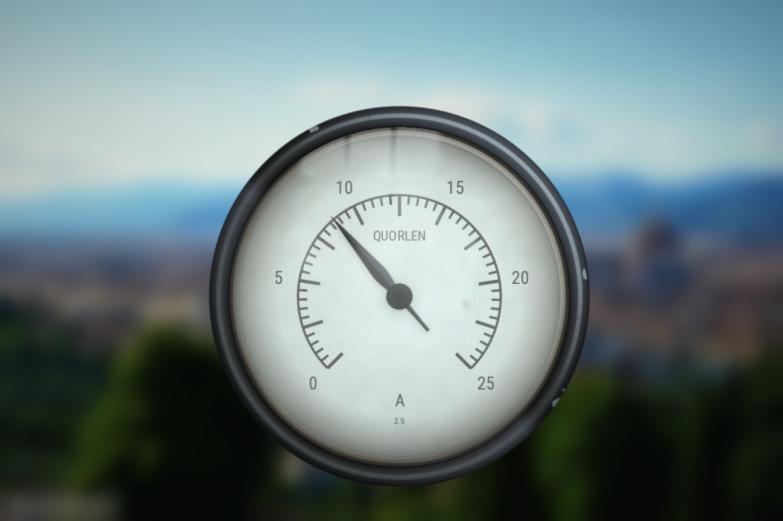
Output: **8.75** A
